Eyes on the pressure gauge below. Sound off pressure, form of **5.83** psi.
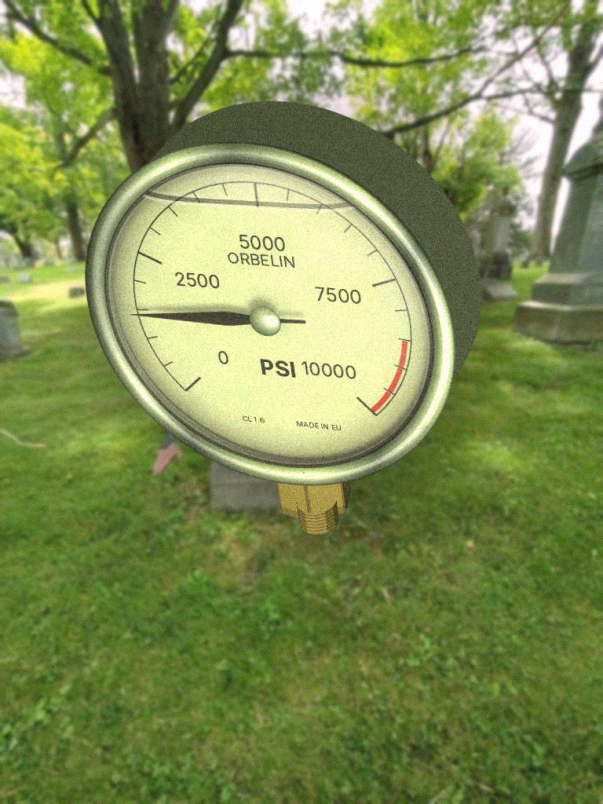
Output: **1500** psi
